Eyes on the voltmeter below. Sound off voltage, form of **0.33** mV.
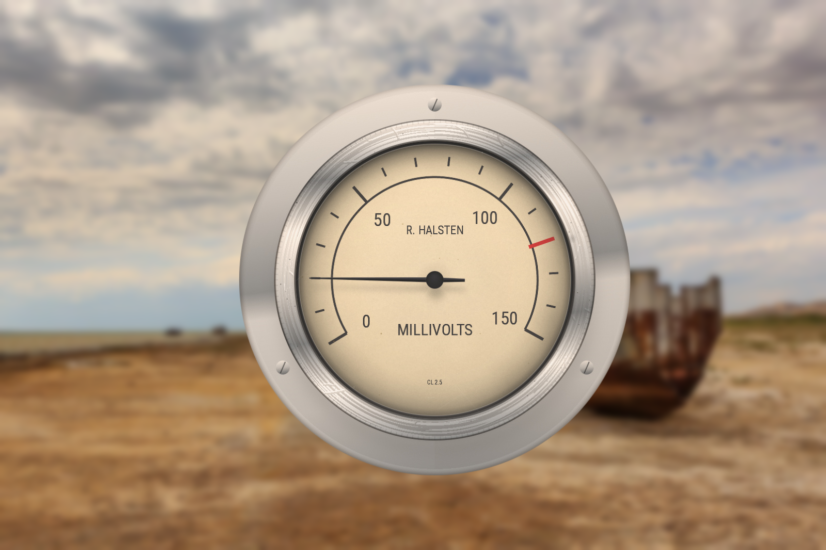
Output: **20** mV
